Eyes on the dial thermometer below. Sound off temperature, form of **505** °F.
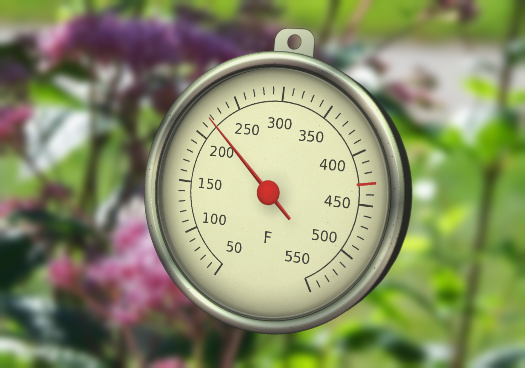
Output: **220** °F
